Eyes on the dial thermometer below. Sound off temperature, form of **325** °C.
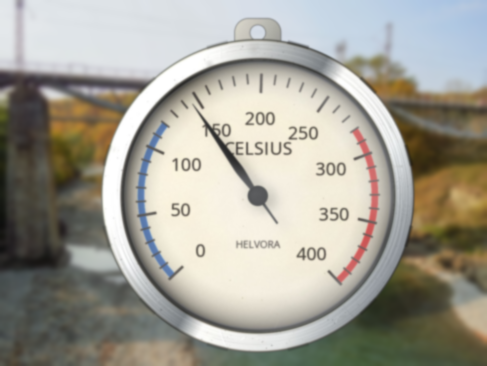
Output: **145** °C
